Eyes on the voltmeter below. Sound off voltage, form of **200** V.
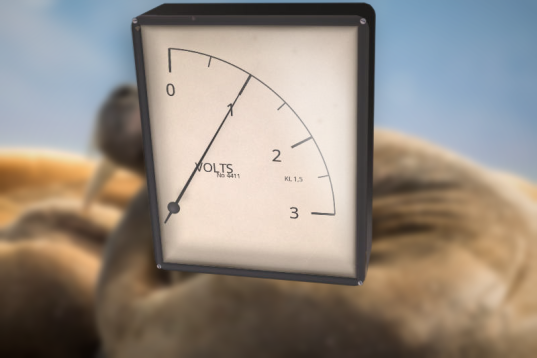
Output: **1** V
